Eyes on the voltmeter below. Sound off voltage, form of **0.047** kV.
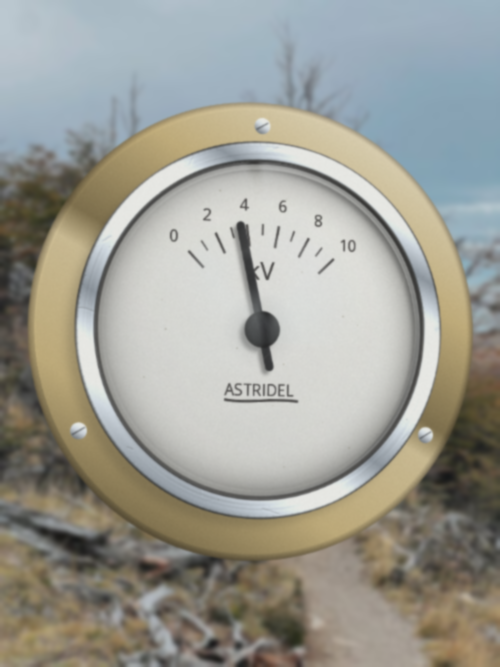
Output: **3.5** kV
